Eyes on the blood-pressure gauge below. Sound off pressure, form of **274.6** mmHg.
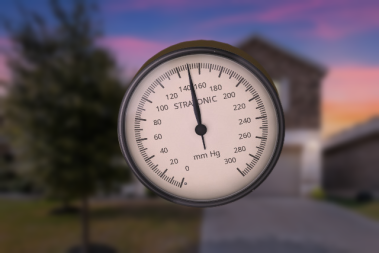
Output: **150** mmHg
